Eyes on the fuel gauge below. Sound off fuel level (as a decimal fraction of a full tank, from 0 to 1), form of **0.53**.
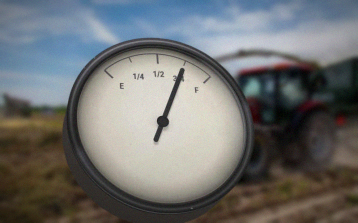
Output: **0.75**
